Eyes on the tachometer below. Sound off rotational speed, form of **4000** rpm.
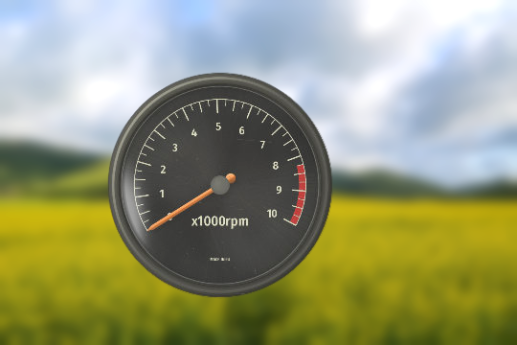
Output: **0** rpm
